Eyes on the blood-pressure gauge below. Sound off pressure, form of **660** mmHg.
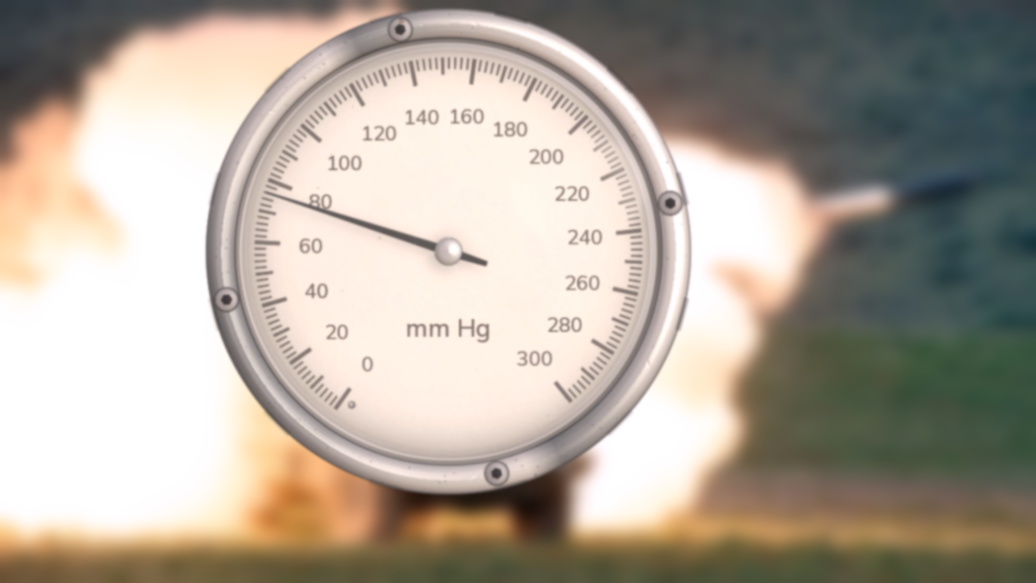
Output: **76** mmHg
